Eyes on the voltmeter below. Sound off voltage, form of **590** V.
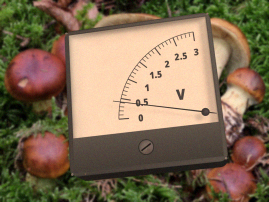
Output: **0.4** V
